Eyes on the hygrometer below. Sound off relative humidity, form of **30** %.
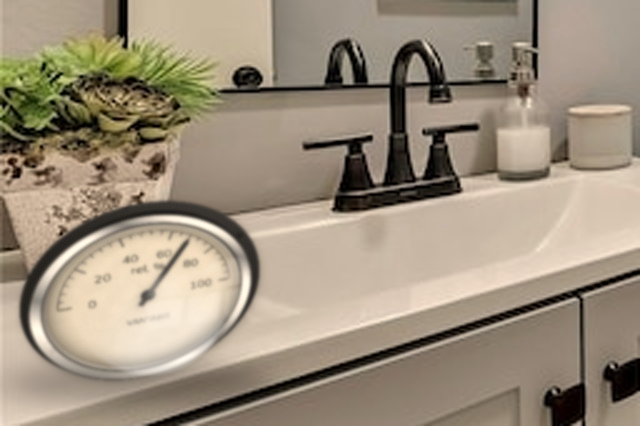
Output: **68** %
